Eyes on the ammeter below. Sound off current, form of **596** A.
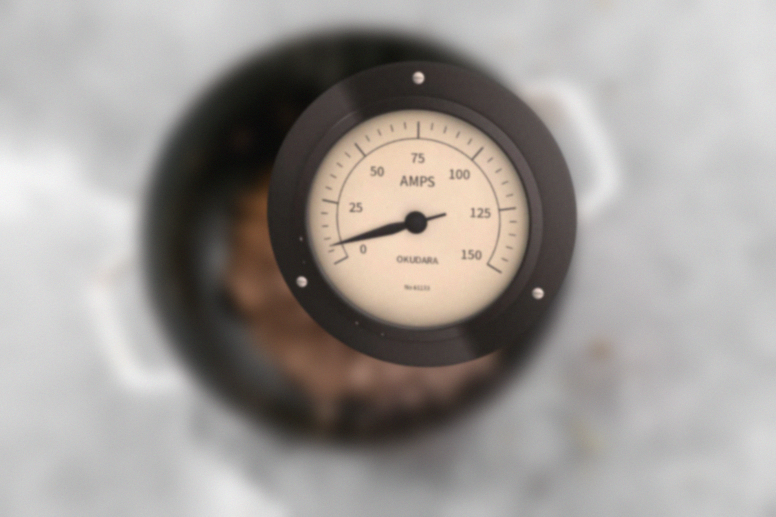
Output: **7.5** A
